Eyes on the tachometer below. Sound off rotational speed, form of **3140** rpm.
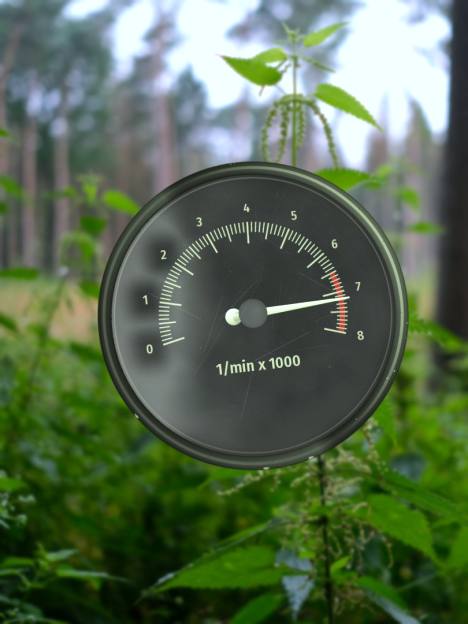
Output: **7200** rpm
